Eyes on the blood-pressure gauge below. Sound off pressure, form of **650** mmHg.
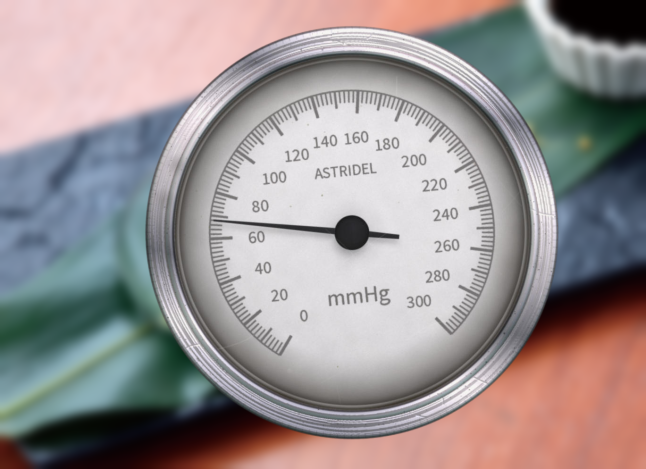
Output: **68** mmHg
